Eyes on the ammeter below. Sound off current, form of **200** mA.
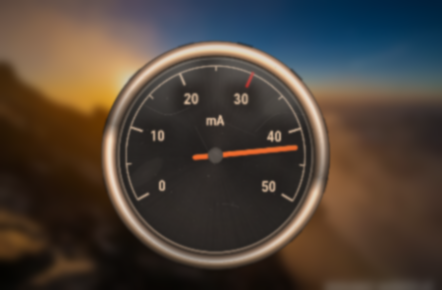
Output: **42.5** mA
